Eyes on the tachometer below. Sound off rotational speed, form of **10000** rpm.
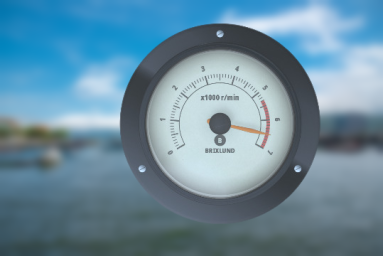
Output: **6500** rpm
